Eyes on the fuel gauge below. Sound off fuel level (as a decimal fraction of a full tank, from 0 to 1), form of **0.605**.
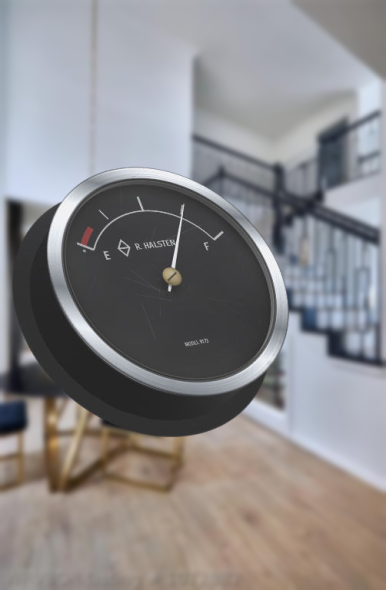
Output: **0.75**
